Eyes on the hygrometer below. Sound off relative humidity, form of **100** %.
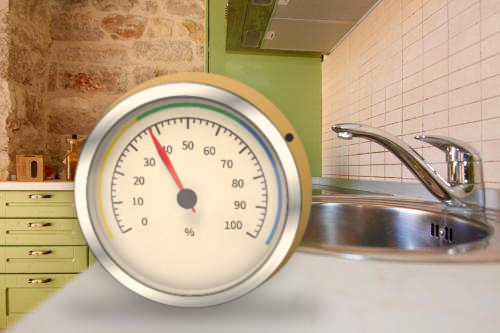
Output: **38** %
